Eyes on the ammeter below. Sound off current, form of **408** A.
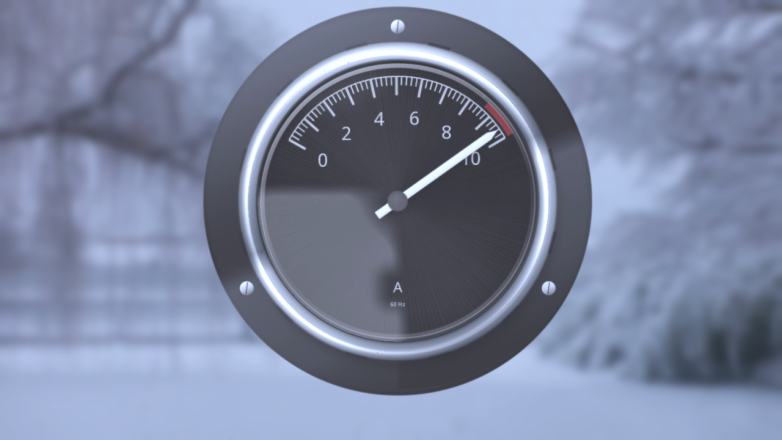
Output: **9.6** A
